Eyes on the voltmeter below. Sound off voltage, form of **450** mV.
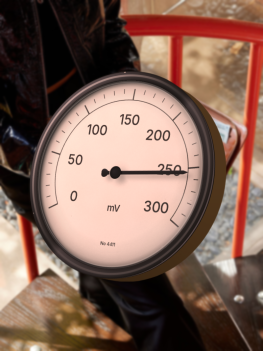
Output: **255** mV
